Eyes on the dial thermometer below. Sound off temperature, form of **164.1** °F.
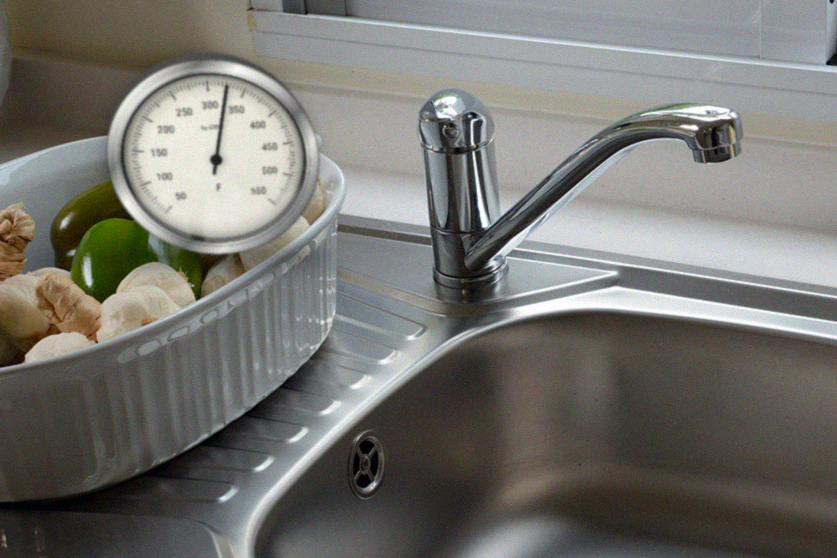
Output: **325** °F
